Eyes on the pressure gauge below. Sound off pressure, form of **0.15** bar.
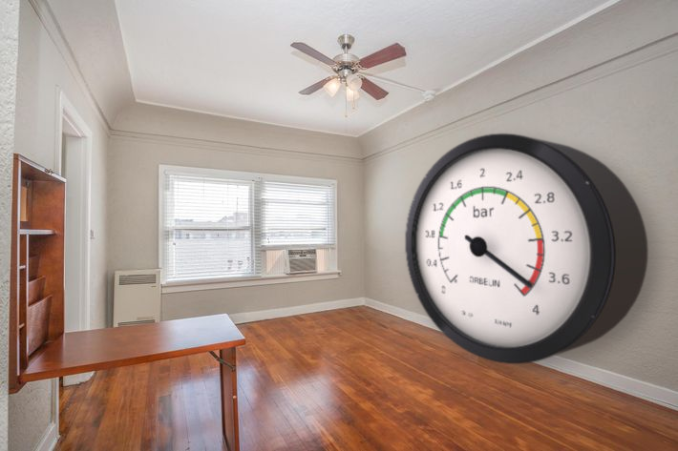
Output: **3.8** bar
